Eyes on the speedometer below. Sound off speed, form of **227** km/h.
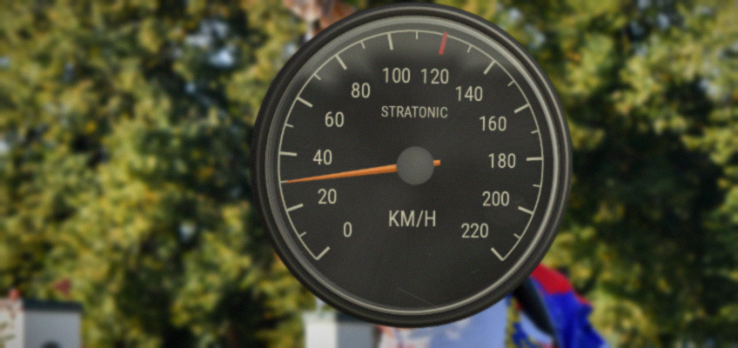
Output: **30** km/h
